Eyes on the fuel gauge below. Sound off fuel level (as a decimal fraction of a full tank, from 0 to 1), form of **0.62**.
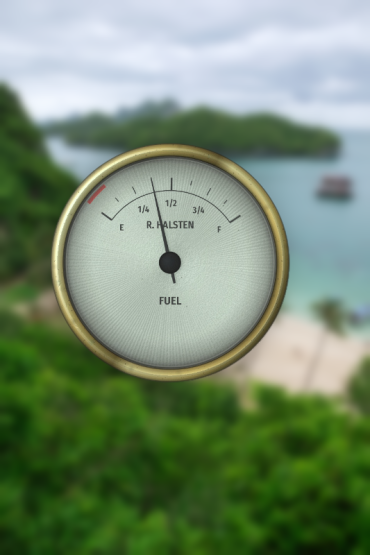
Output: **0.375**
